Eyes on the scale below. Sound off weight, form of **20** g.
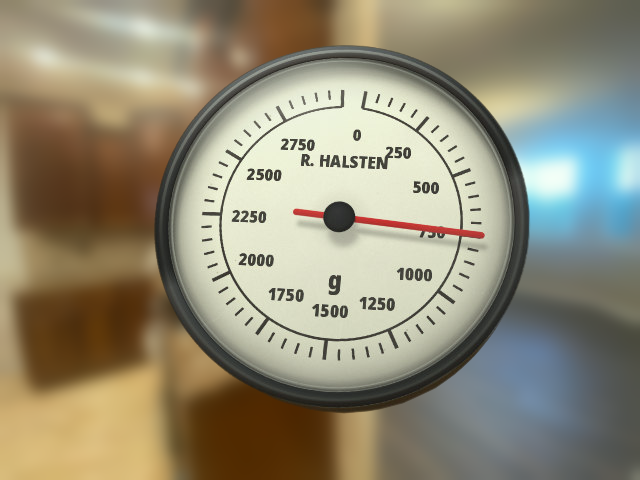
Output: **750** g
